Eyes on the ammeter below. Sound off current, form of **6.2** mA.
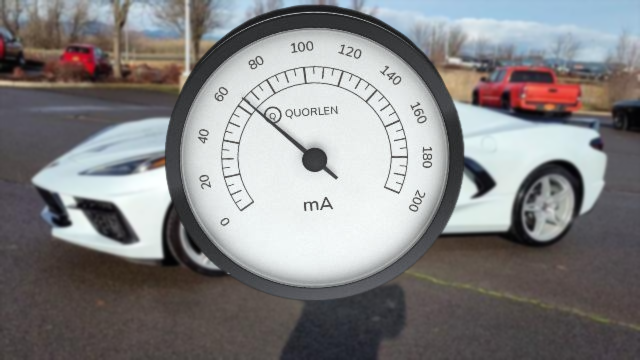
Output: **65** mA
